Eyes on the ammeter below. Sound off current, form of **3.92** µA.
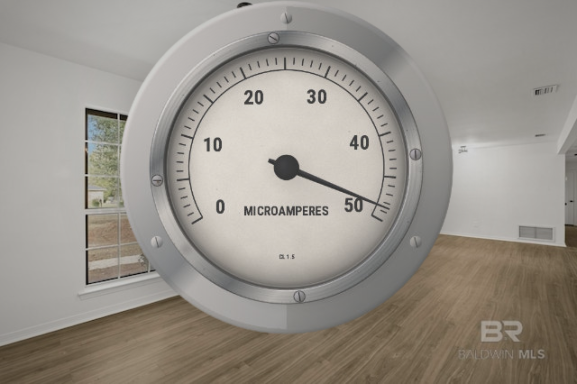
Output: **48.5** µA
